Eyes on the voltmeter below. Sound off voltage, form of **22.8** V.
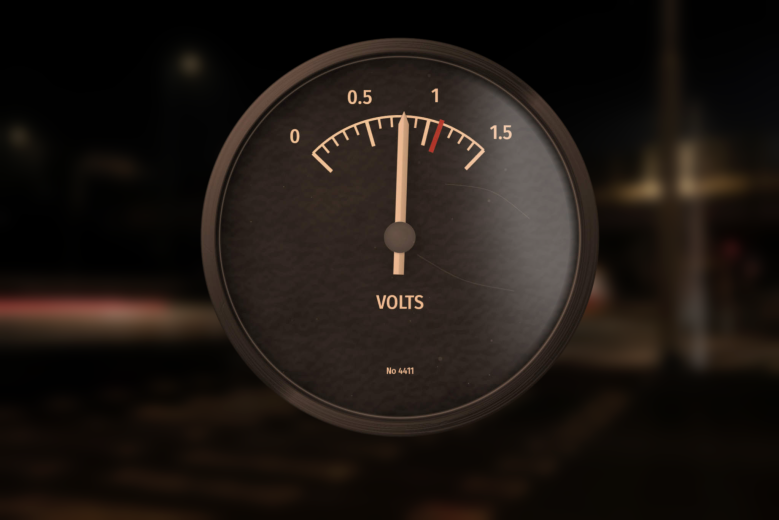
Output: **0.8** V
